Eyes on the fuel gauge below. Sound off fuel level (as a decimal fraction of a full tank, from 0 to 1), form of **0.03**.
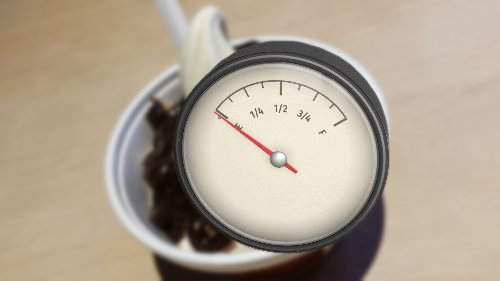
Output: **0**
